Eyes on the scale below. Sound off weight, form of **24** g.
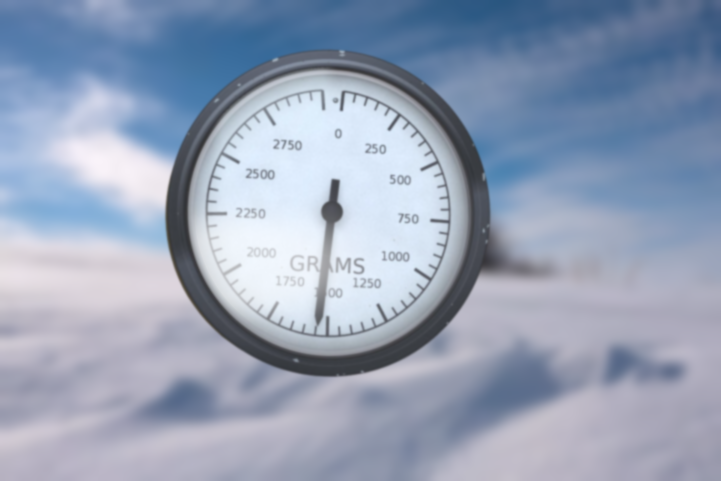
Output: **1550** g
